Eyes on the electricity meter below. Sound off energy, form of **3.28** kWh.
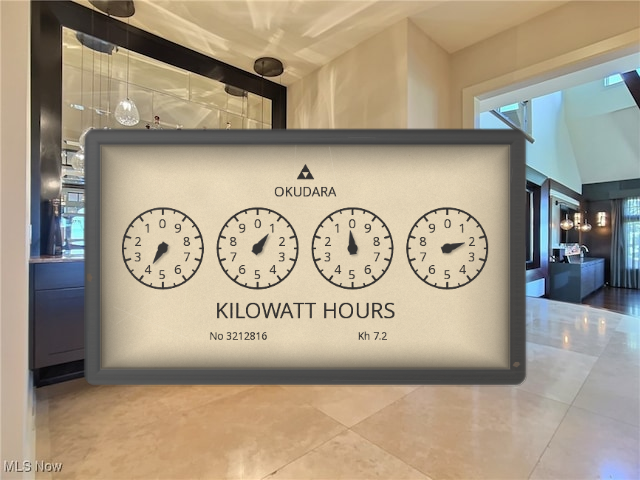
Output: **4102** kWh
